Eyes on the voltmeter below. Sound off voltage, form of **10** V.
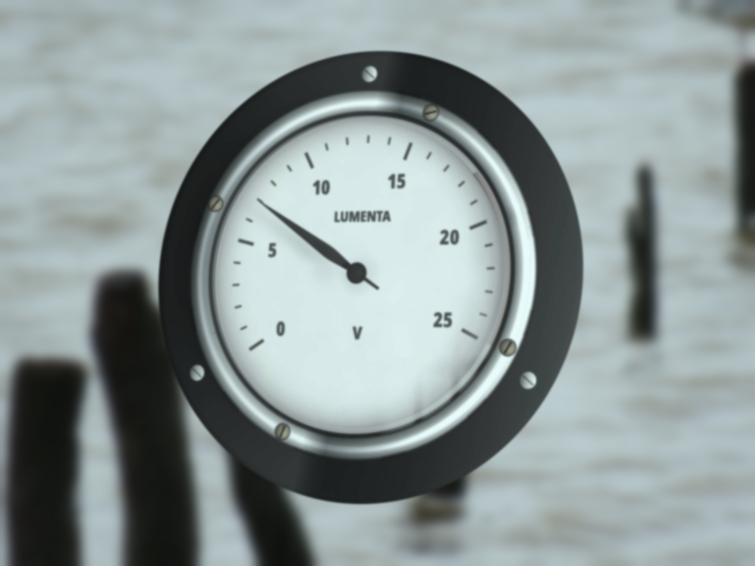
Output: **7** V
